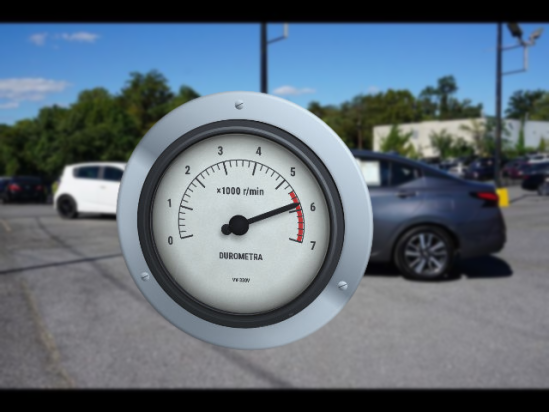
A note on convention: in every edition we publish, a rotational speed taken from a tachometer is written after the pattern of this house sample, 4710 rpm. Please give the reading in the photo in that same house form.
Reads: 5800 rpm
